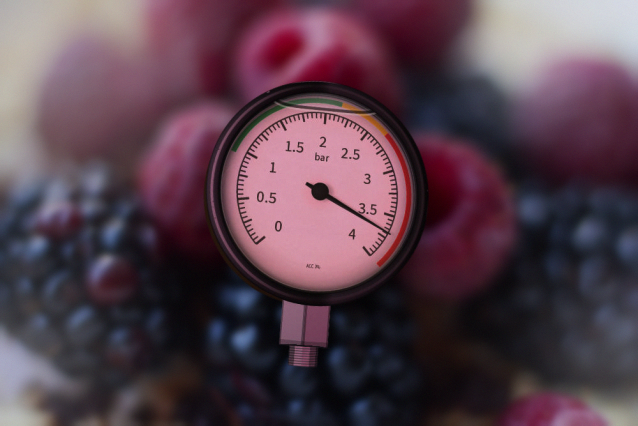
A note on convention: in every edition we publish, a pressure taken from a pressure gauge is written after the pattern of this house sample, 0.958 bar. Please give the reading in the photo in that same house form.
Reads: 3.7 bar
